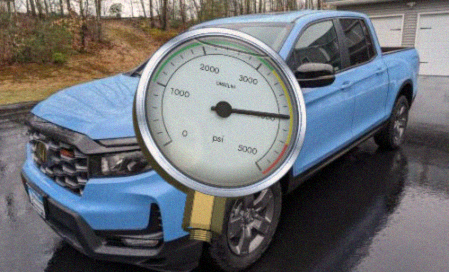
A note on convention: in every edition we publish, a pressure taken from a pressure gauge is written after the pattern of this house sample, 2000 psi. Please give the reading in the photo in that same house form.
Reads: 4000 psi
